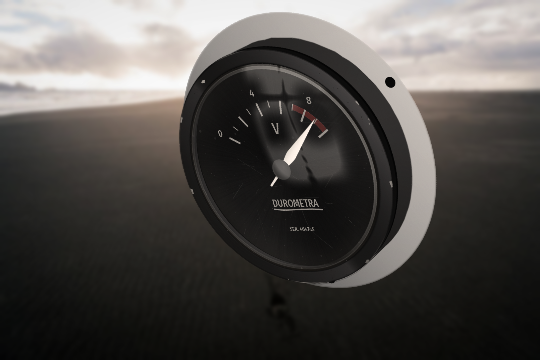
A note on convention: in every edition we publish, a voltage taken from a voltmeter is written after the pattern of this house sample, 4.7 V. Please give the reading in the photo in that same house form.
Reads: 9 V
